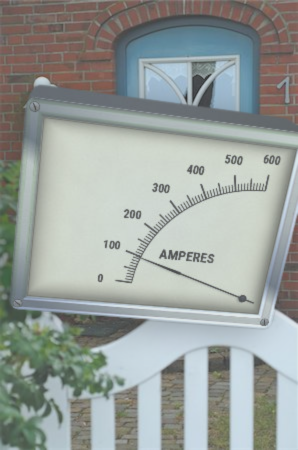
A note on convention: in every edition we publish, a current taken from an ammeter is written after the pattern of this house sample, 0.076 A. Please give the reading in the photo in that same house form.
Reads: 100 A
